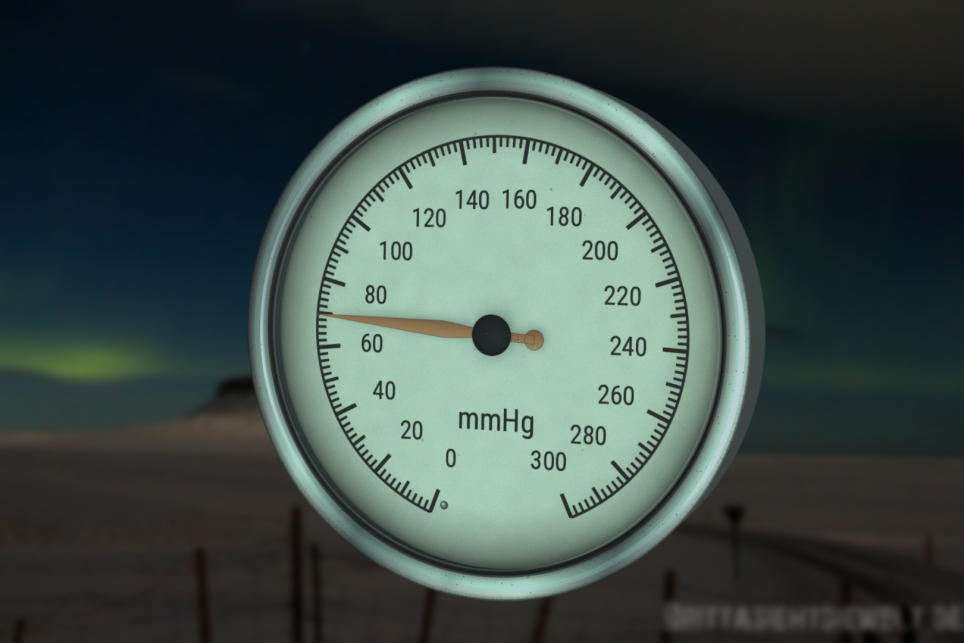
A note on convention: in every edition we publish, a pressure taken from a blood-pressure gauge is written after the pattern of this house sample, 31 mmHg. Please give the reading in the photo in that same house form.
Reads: 70 mmHg
